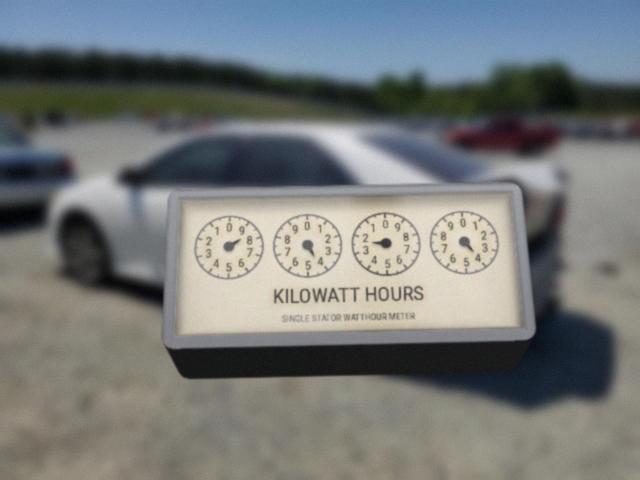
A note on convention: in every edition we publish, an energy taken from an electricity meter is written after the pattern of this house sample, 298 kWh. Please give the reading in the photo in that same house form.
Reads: 8424 kWh
